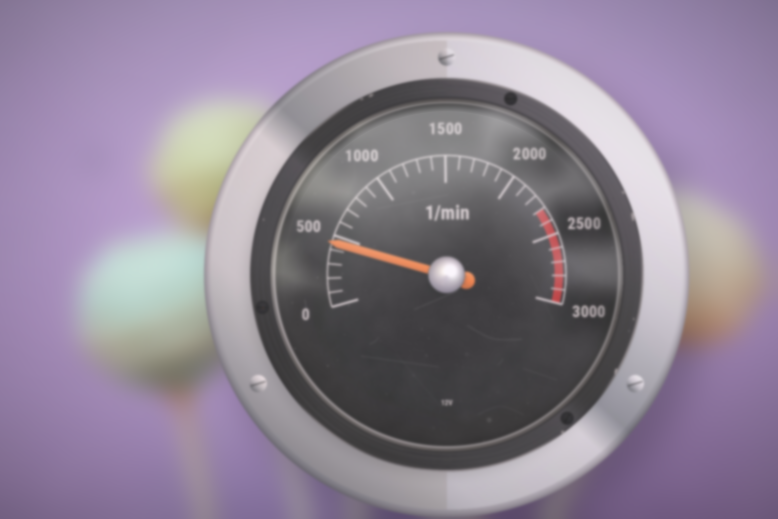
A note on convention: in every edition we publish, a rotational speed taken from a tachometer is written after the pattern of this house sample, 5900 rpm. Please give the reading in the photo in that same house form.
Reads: 450 rpm
